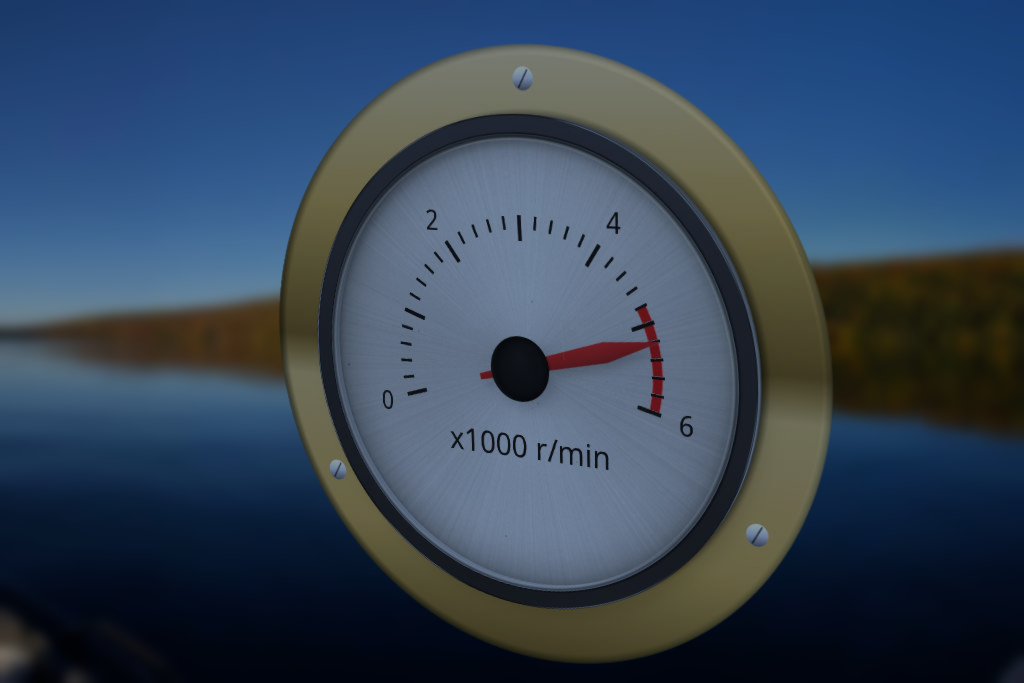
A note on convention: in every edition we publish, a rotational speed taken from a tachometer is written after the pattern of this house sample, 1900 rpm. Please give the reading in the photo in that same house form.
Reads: 5200 rpm
